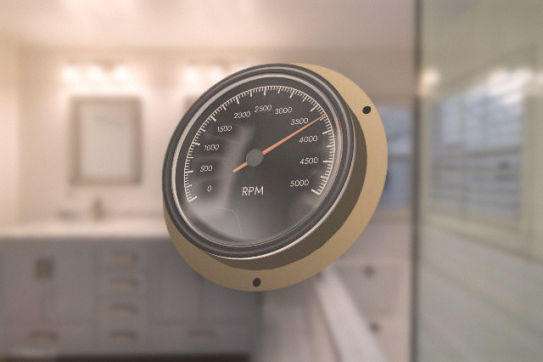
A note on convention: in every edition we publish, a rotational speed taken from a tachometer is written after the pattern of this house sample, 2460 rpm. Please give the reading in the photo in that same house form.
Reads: 3750 rpm
